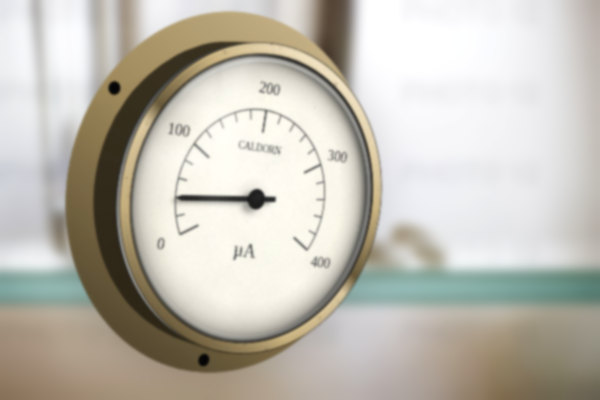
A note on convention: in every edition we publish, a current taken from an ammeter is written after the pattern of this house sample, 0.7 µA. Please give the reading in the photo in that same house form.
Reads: 40 µA
